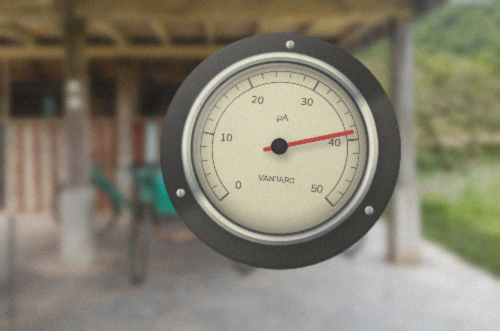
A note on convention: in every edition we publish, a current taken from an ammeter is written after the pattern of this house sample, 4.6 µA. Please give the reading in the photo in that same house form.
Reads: 39 µA
